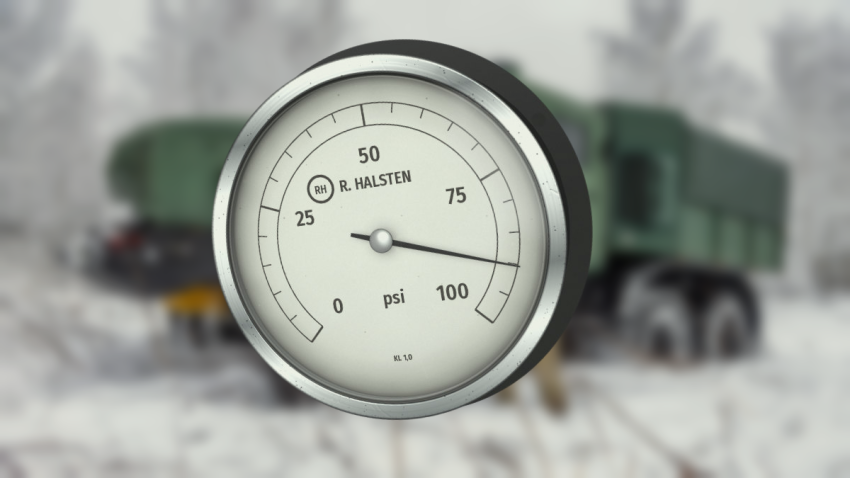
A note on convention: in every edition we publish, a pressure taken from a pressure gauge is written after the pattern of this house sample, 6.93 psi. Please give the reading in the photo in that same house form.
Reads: 90 psi
